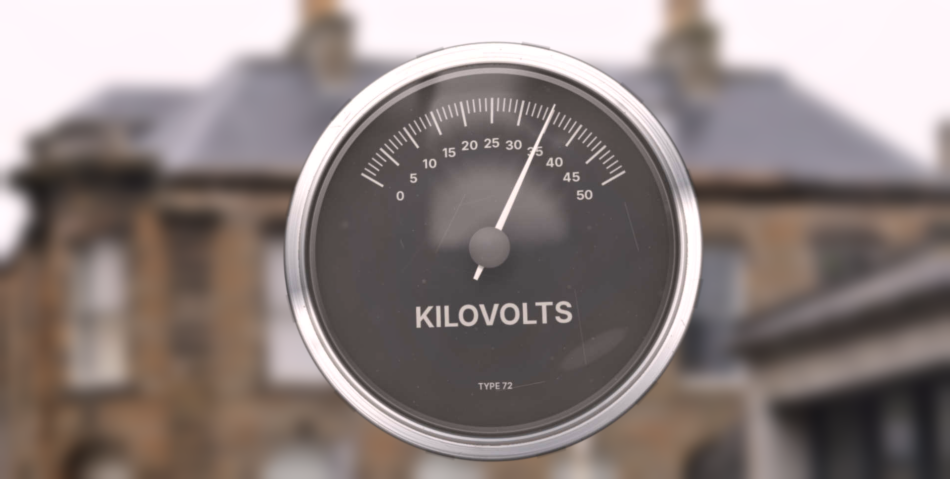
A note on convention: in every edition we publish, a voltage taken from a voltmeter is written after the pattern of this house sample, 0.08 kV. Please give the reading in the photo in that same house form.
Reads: 35 kV
